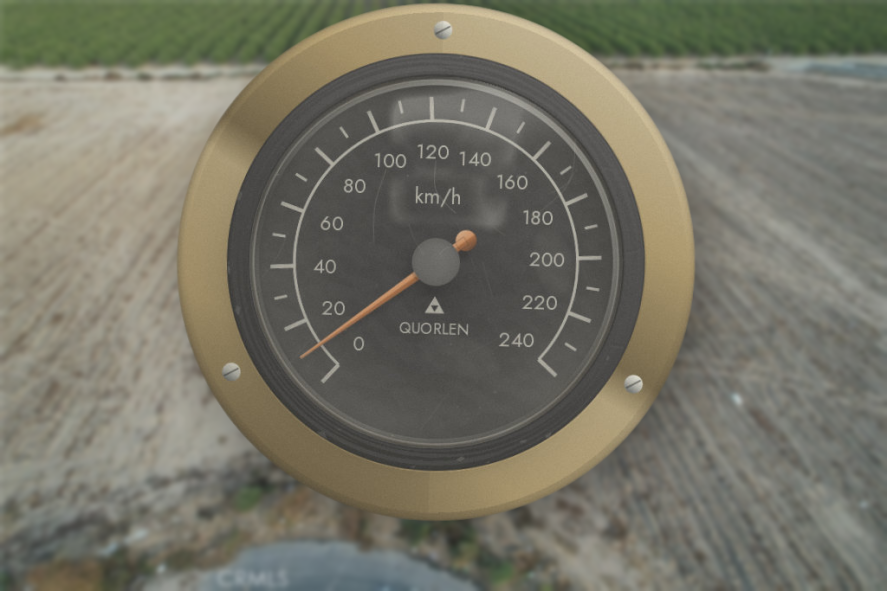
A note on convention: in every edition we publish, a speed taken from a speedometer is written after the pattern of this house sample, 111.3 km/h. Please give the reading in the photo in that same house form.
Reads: 10 km/h
